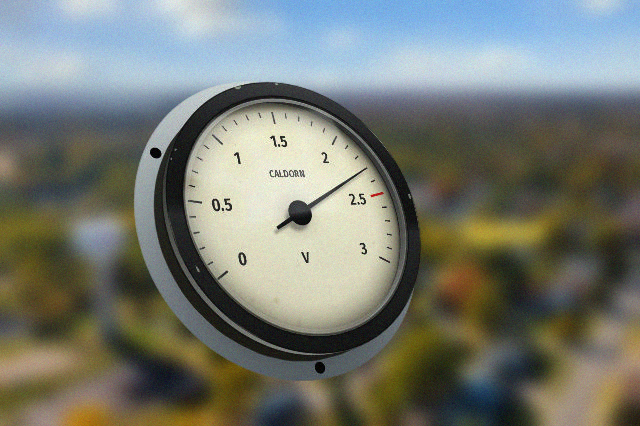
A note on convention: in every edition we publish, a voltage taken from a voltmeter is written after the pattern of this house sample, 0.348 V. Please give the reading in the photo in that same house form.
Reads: 2.3 V
